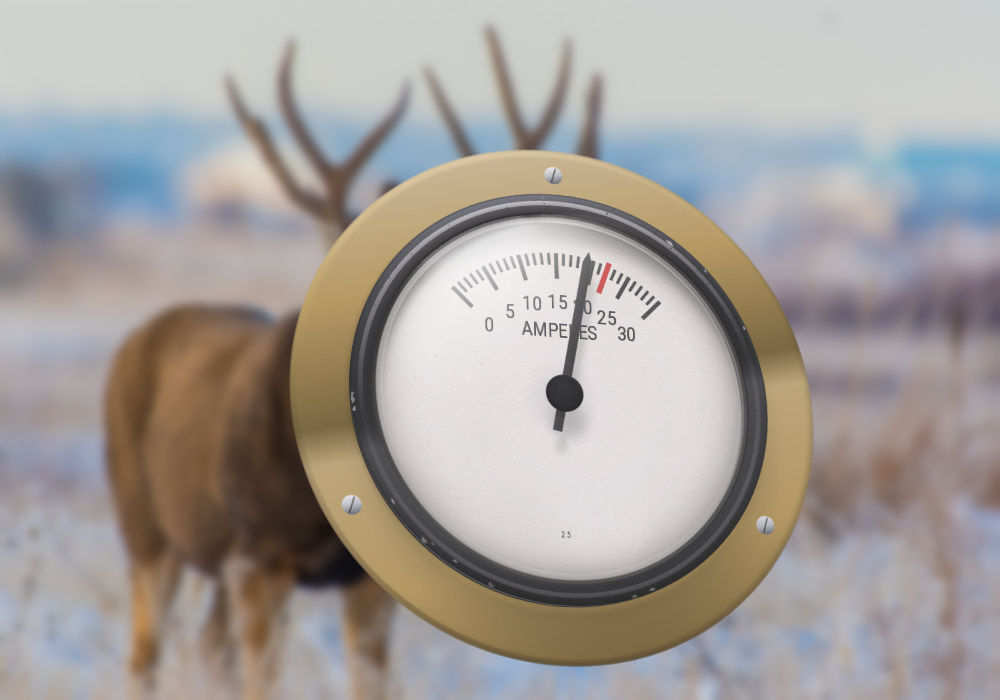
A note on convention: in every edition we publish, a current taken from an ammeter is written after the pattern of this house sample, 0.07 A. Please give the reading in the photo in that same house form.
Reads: 19 A
